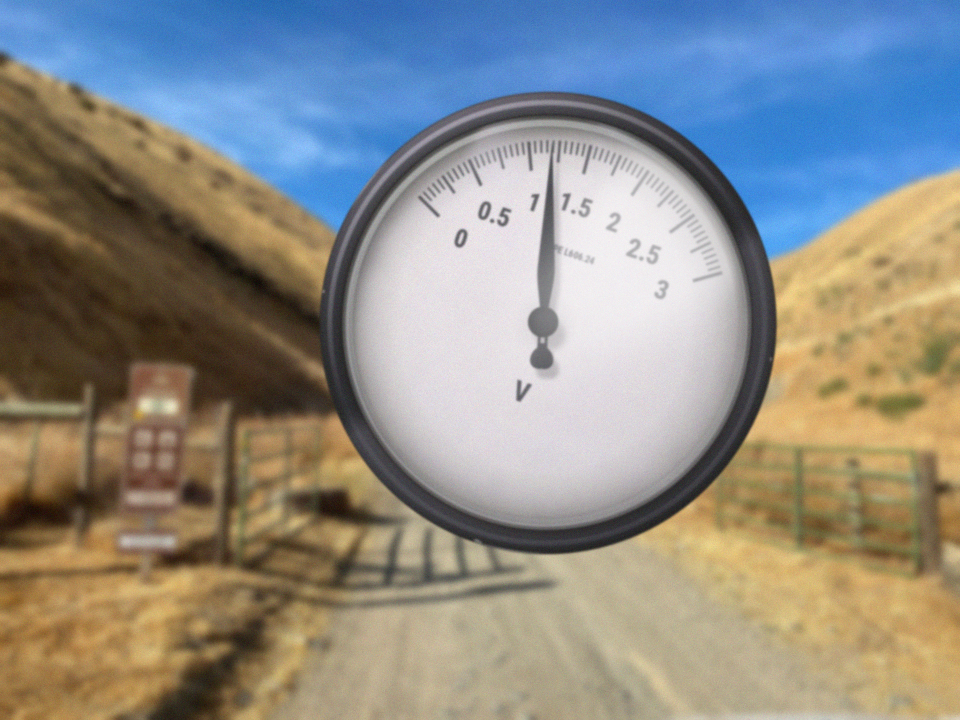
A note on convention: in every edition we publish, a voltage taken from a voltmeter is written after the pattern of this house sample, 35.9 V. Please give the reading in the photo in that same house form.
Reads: 1.2 V
